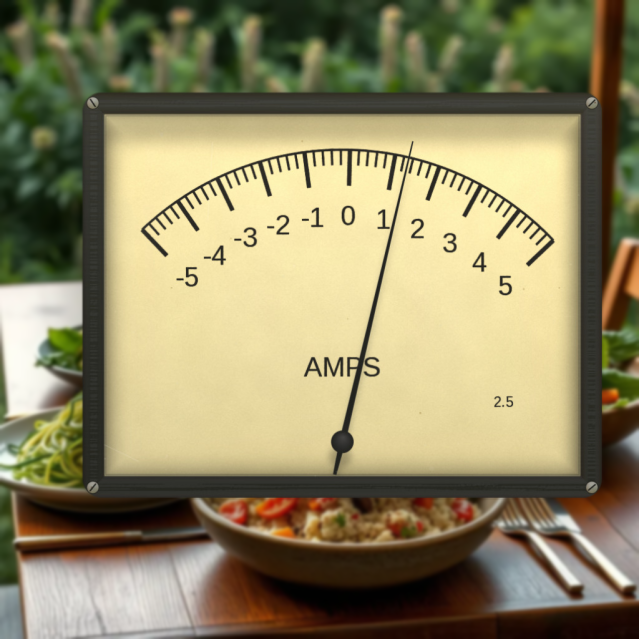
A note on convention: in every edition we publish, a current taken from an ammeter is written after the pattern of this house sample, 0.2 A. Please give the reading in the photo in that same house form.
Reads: 1.3 A
